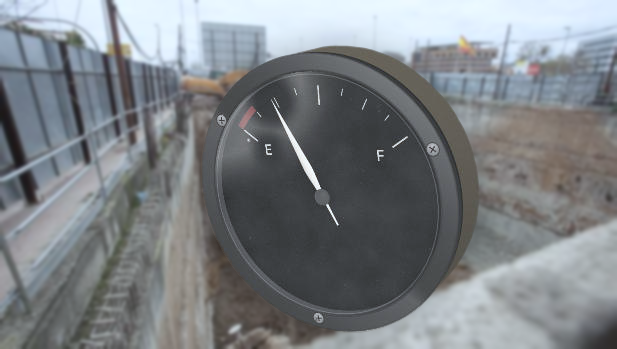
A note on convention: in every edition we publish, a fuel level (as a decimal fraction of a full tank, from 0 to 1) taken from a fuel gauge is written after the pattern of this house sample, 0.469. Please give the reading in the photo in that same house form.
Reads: 0.25
